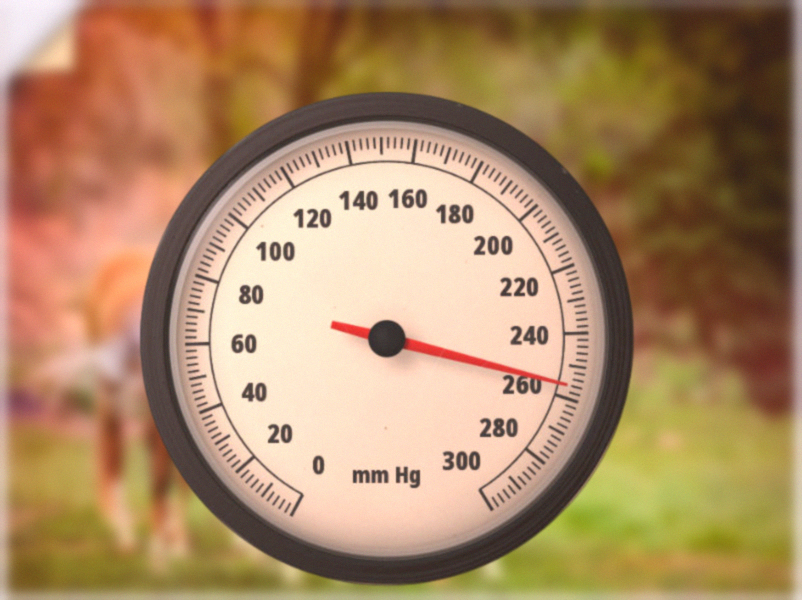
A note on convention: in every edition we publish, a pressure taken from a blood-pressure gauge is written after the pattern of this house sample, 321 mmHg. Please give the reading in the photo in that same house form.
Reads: 256 mmHg
